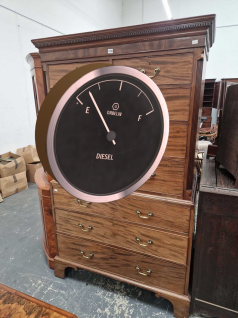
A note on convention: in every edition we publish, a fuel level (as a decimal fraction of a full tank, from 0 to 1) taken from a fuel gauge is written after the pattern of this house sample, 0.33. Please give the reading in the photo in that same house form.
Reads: 0.125
